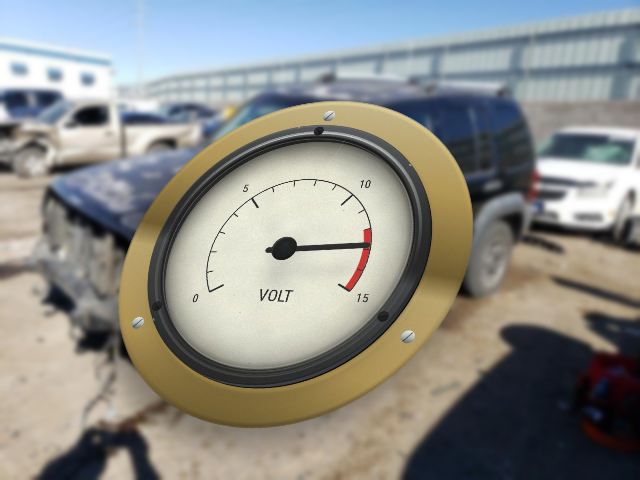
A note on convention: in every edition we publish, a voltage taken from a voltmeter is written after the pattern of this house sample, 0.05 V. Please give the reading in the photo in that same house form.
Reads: 13 V
